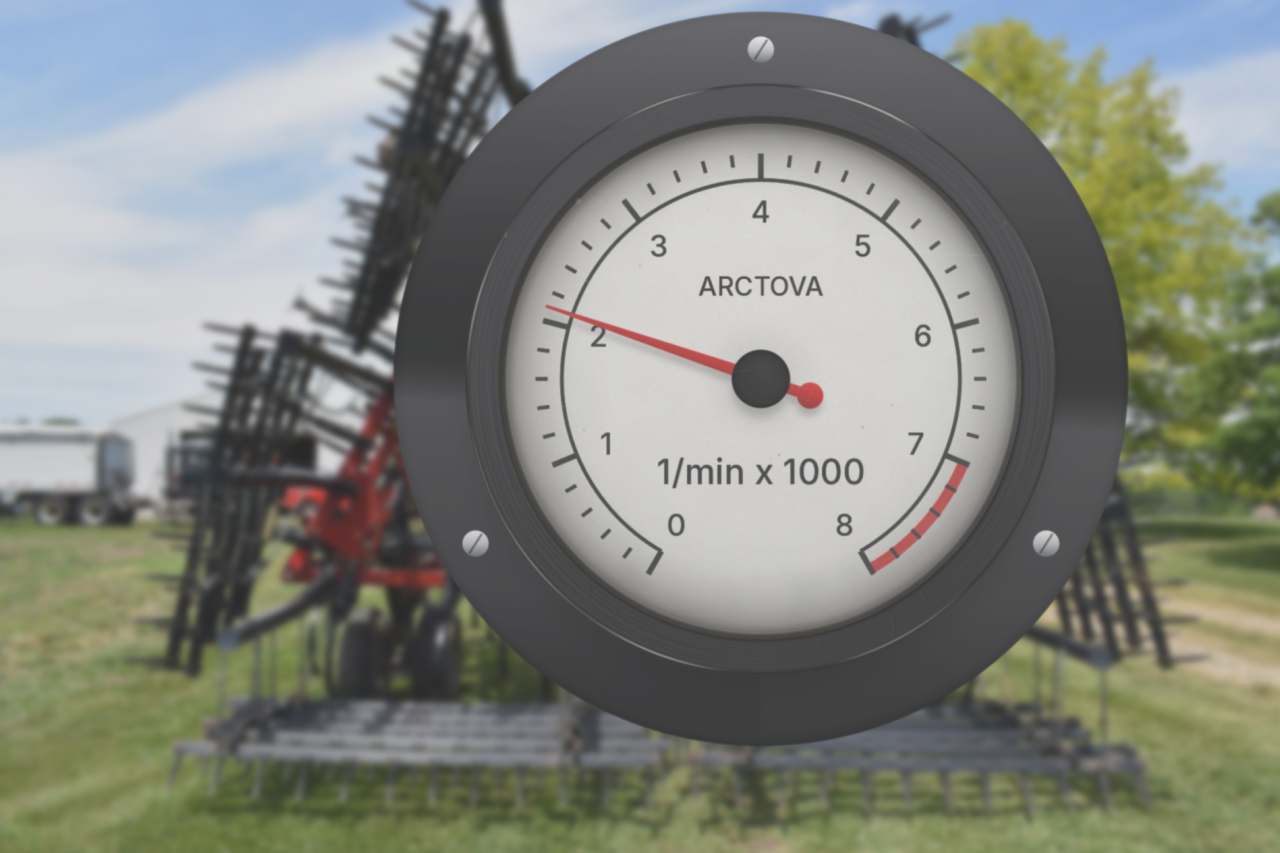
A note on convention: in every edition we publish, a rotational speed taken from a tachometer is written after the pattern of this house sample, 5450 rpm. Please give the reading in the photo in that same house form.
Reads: 2100 rpm
